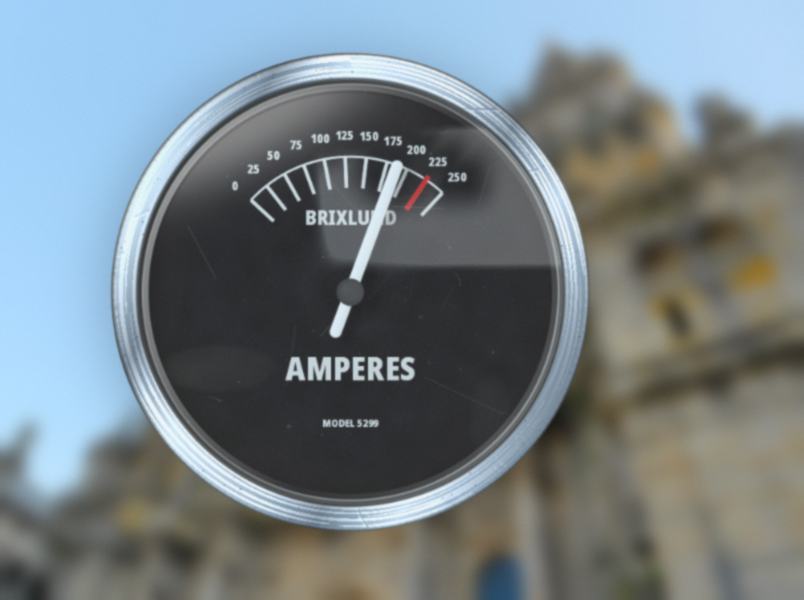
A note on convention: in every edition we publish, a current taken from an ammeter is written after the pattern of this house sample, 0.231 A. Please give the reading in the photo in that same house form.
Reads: 187.5 A
